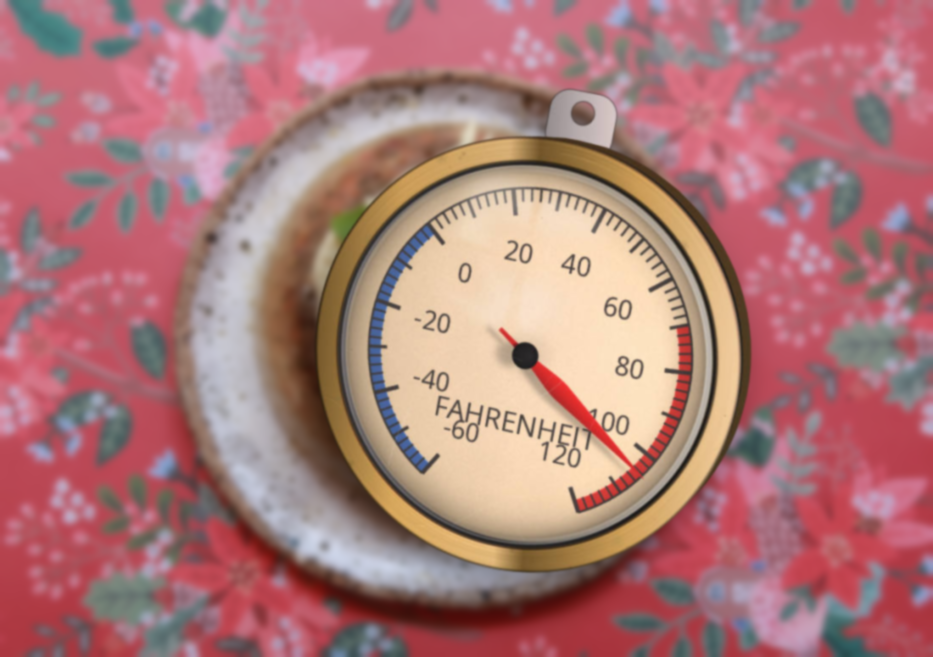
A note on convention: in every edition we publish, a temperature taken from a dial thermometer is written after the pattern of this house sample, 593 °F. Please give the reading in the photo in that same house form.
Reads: 104 °F
